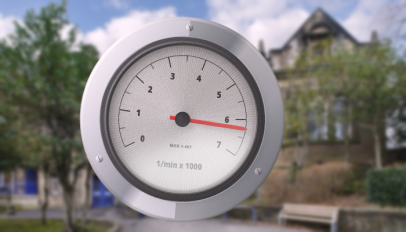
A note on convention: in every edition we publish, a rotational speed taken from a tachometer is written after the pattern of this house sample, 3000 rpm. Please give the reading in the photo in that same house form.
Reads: 6250 rpm
